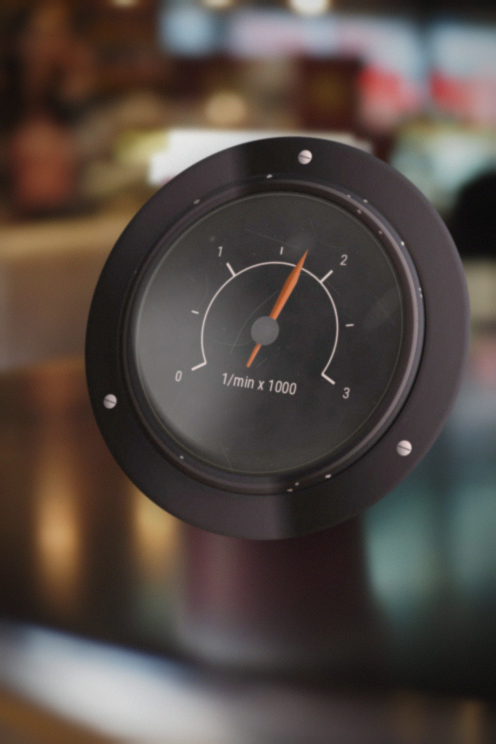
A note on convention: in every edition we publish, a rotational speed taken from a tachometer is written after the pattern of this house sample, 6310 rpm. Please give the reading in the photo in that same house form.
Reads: 1750 rpm
